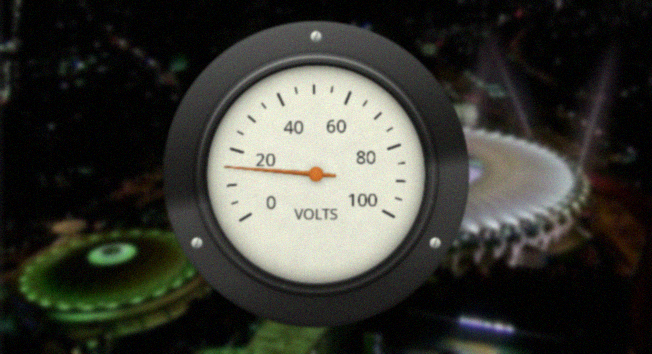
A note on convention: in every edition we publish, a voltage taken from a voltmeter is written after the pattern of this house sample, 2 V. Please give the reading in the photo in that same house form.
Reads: 15 V
